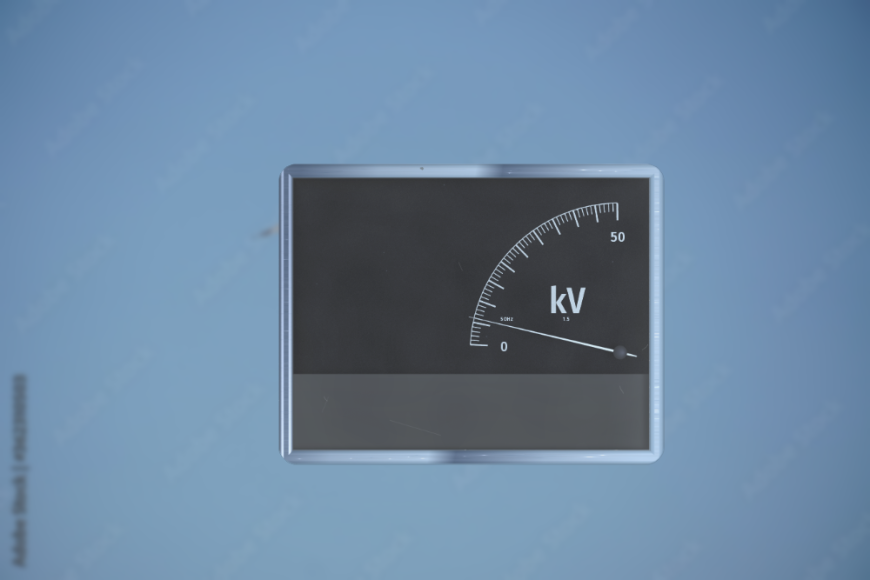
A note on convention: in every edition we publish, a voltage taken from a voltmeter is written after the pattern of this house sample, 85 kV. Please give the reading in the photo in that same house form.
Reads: 6 kV
